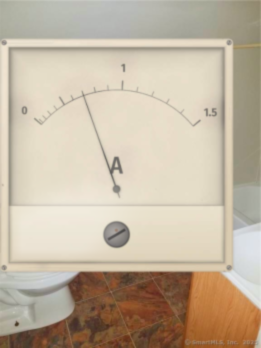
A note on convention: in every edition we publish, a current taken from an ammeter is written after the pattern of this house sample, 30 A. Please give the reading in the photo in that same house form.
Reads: 0.7 A
